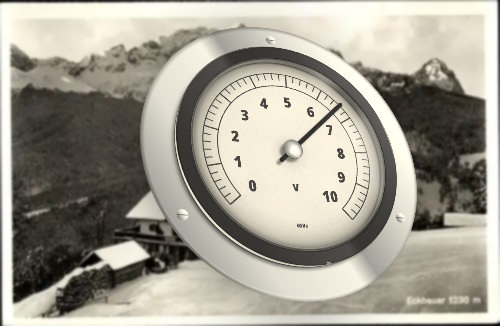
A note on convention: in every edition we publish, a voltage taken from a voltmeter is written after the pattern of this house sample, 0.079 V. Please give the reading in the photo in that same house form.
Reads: 6.6 V
